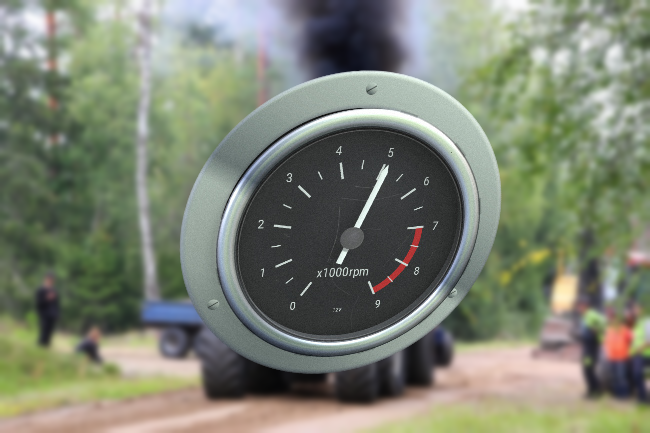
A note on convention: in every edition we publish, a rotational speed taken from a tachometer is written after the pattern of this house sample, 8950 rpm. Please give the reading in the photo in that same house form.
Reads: 5000 rpm
